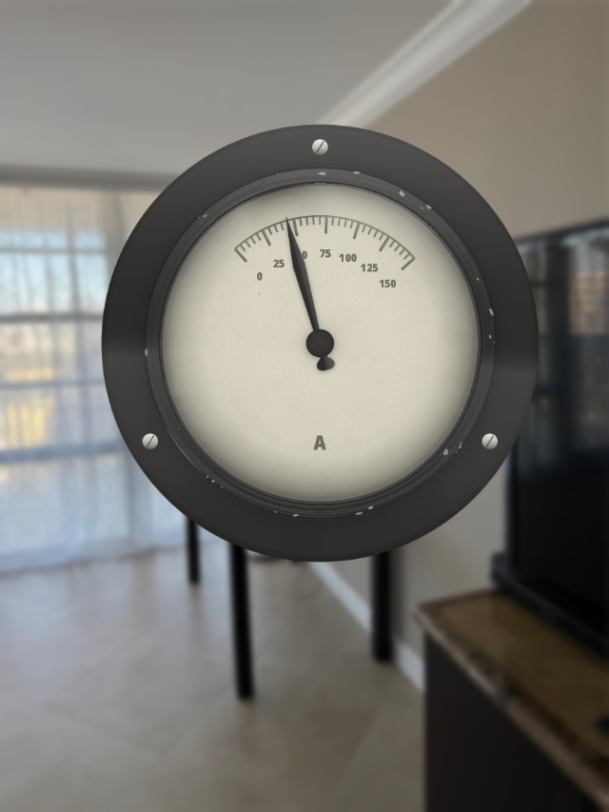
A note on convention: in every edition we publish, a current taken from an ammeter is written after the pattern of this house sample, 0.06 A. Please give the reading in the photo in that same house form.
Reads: 45 A
